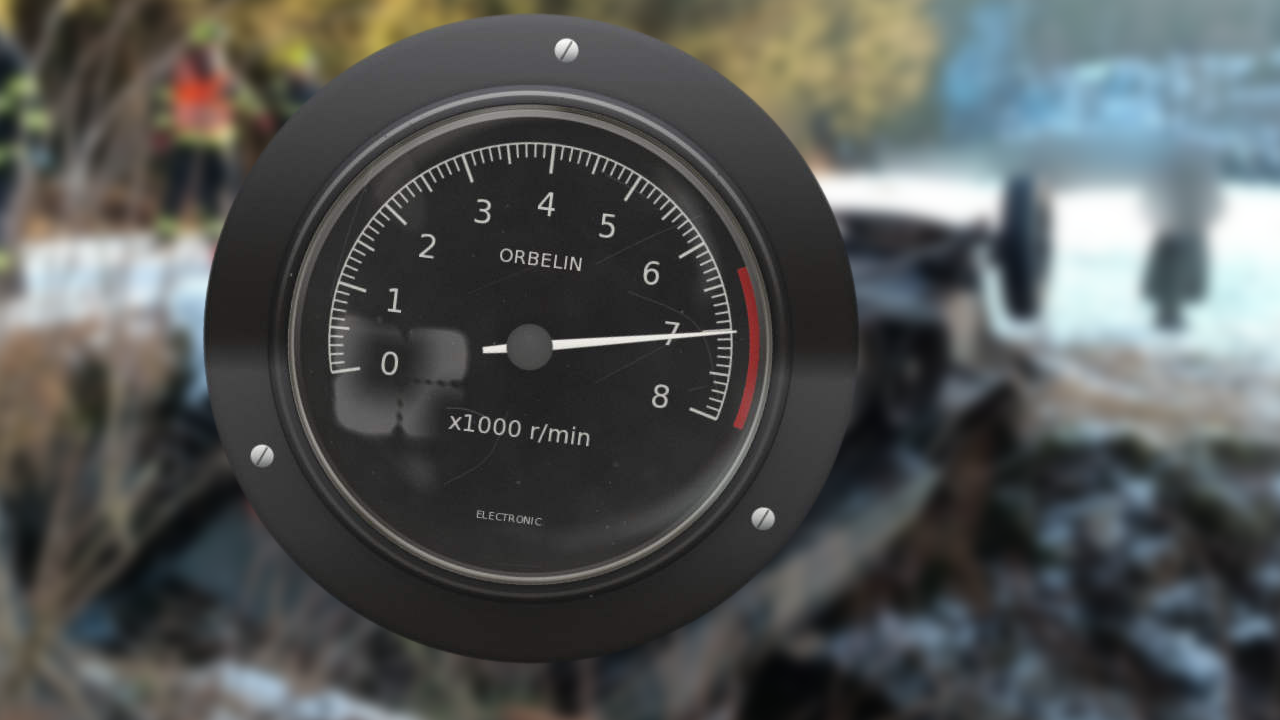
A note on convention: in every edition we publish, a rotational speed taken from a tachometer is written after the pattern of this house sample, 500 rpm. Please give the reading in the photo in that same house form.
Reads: 7000 rpm
